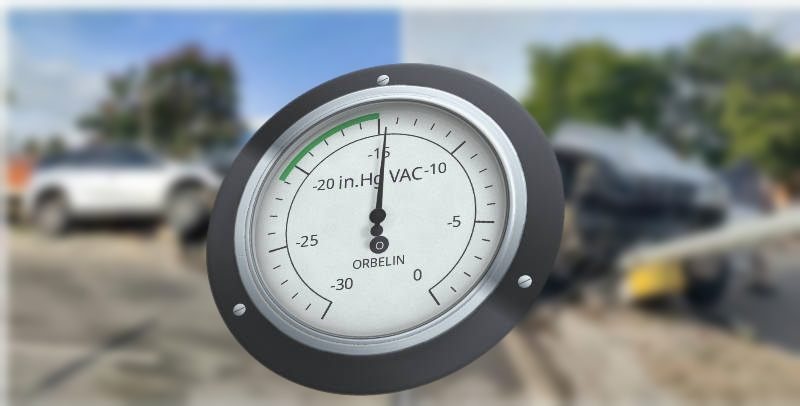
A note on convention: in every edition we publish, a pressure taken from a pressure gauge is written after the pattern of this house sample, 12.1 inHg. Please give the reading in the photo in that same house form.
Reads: -14.5 inHg
